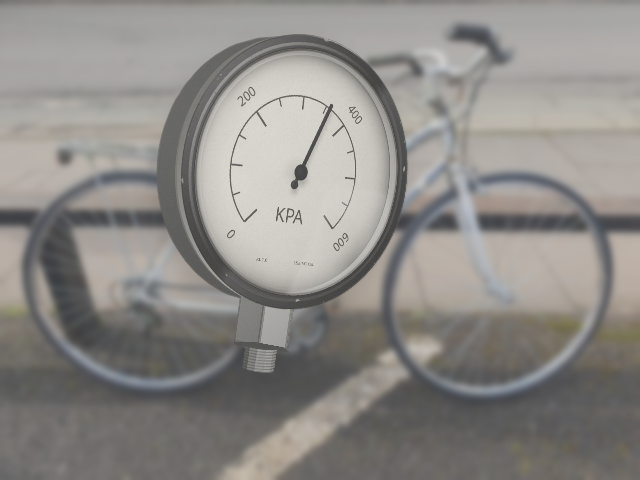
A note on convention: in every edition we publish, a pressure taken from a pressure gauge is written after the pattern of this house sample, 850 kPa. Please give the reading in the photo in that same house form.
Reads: 350 kPa
